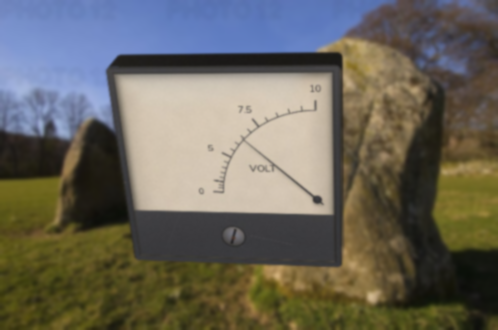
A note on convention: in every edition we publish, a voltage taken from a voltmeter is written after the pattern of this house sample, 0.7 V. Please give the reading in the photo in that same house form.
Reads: 6.5 V
